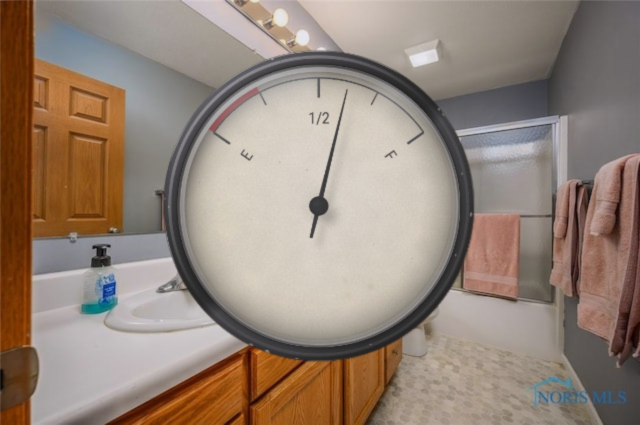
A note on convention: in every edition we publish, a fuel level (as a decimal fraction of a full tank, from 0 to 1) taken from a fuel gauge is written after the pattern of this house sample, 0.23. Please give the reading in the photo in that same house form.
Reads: 0.625
